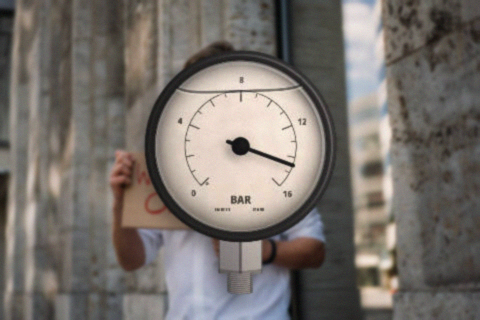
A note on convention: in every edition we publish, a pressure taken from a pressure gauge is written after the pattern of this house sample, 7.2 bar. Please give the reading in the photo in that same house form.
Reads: 14.5 bar
